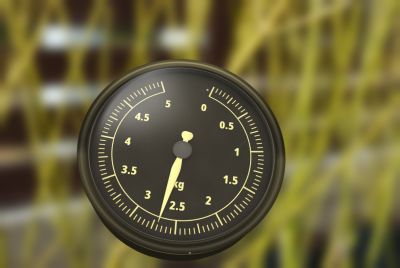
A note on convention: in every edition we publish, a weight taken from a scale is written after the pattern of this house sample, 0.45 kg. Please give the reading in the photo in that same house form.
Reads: 2.7 kg
